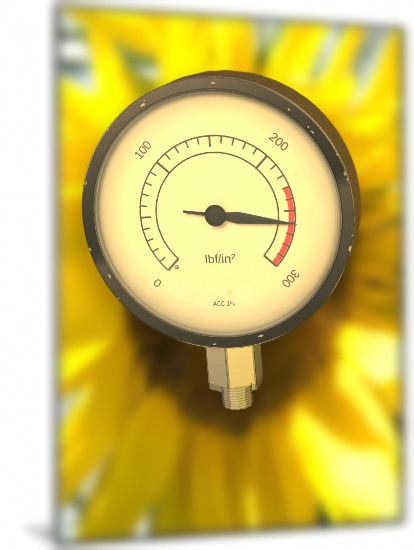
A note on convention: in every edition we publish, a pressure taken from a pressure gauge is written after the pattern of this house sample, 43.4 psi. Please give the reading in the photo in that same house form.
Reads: 260 psi
